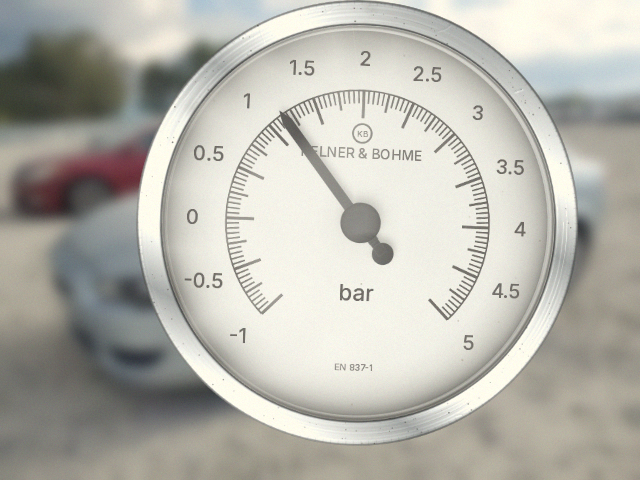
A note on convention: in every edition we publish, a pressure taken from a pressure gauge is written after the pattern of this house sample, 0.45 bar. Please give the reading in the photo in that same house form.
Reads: 1.15 bar
